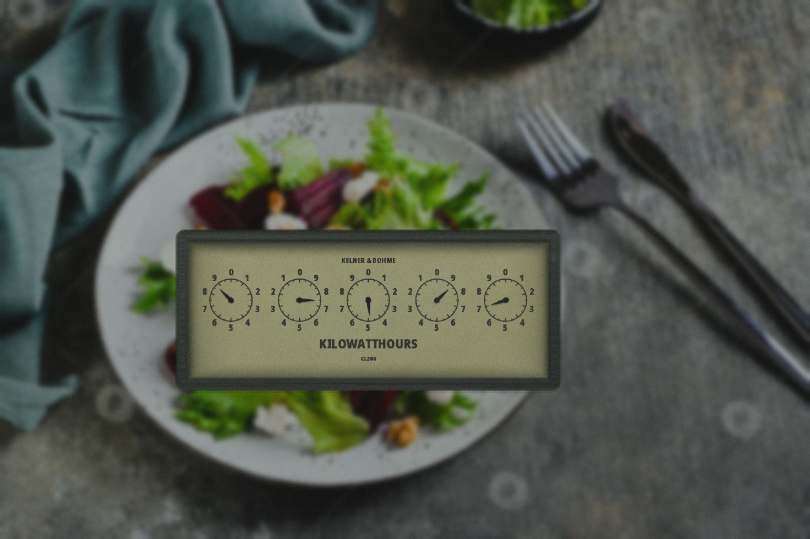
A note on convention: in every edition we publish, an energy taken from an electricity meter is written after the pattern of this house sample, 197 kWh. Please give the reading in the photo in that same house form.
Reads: 87487 kWh
